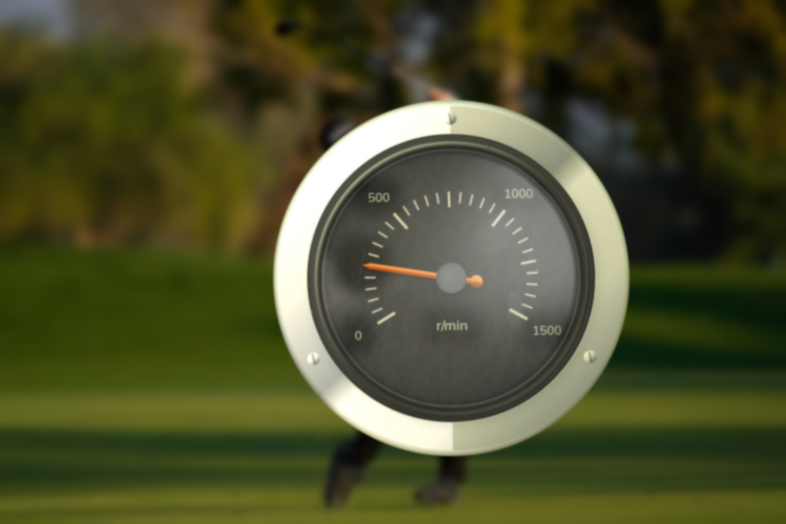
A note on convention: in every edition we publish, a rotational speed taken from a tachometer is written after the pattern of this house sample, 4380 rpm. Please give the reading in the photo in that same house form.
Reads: 250 rpm
